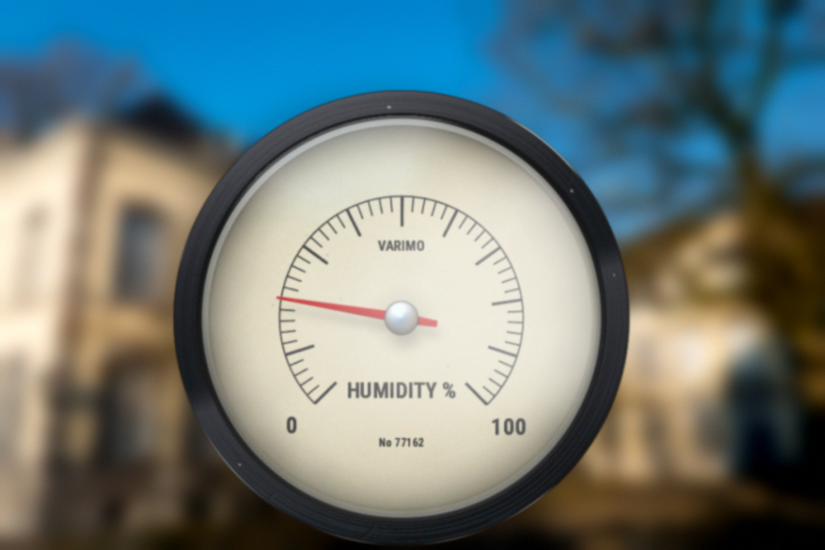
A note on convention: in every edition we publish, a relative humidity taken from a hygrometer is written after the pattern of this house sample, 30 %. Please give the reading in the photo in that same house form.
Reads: 20 %
